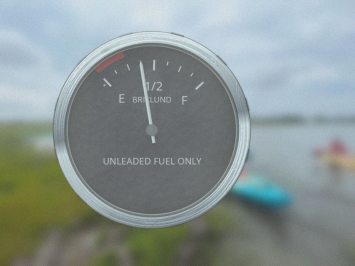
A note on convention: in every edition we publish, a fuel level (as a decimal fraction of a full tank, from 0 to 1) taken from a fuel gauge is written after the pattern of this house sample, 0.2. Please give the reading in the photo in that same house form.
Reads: 0.375
